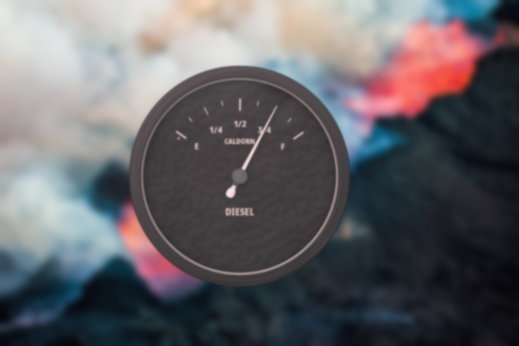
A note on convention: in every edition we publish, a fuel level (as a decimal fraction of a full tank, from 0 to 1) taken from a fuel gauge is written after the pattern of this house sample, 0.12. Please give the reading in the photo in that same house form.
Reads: 0.75
